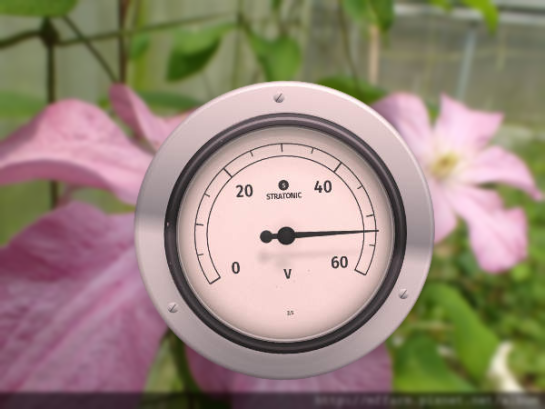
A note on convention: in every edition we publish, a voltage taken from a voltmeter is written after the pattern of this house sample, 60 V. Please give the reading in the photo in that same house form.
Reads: 52.5 V
